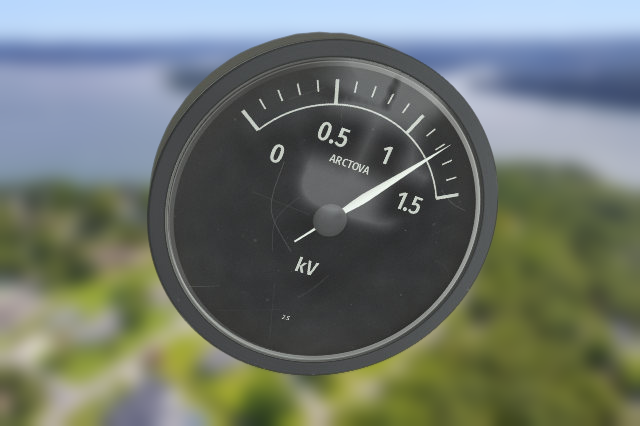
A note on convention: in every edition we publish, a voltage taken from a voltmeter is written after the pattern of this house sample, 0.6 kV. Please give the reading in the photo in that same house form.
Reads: 1.2 kV
